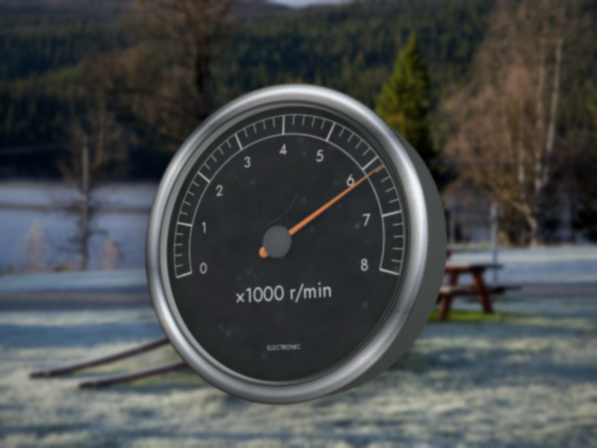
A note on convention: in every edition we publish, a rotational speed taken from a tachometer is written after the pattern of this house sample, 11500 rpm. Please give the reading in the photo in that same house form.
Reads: 6200 rpm
